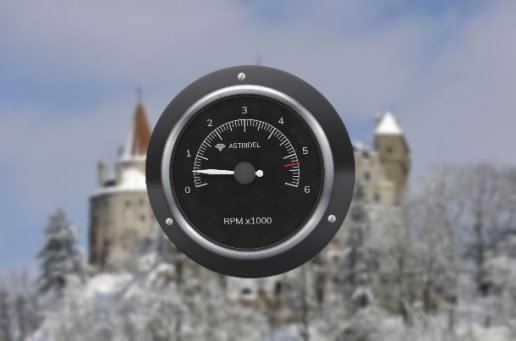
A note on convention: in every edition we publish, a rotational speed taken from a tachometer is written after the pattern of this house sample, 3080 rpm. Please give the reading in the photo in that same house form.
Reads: 500 rpm
